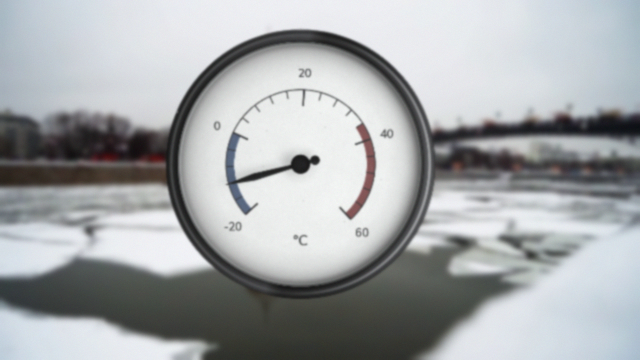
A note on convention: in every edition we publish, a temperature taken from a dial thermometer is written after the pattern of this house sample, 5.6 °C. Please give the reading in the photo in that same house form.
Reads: -12 °C
